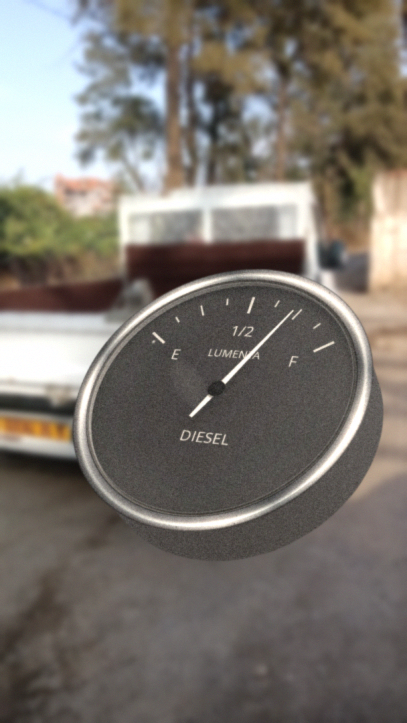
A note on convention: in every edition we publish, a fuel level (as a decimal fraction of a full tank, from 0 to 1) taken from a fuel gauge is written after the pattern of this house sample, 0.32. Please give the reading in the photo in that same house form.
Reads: 0.75
